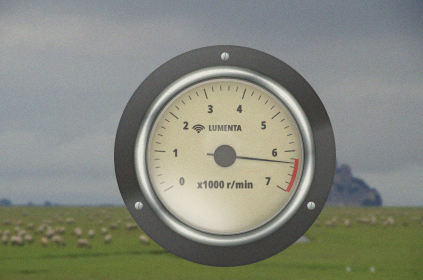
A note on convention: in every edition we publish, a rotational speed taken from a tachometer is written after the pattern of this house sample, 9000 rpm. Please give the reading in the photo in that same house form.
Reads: 6300 rpm
